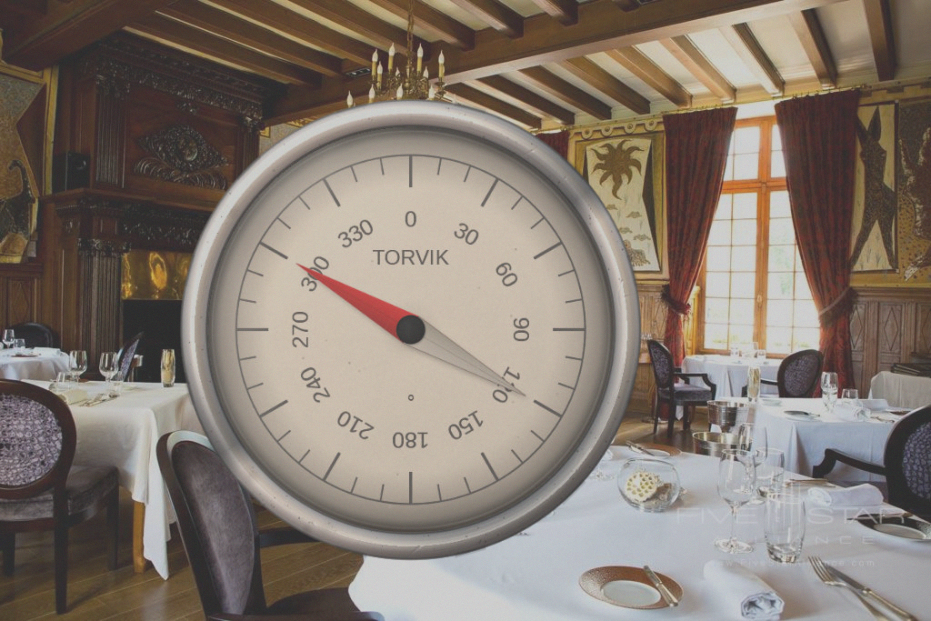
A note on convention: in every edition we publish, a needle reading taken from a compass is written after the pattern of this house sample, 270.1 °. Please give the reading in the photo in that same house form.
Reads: 300 °
